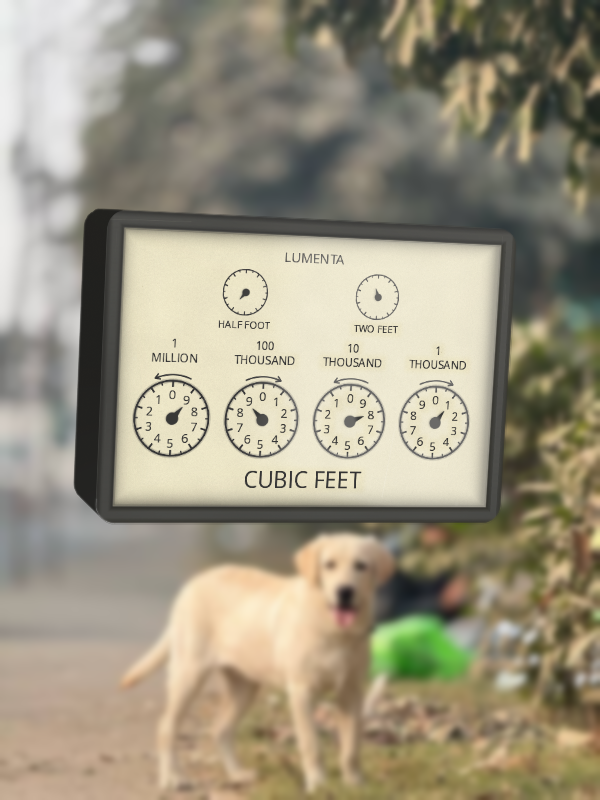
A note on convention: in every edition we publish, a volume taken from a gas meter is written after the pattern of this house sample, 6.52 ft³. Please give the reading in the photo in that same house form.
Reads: 888100 ft³
